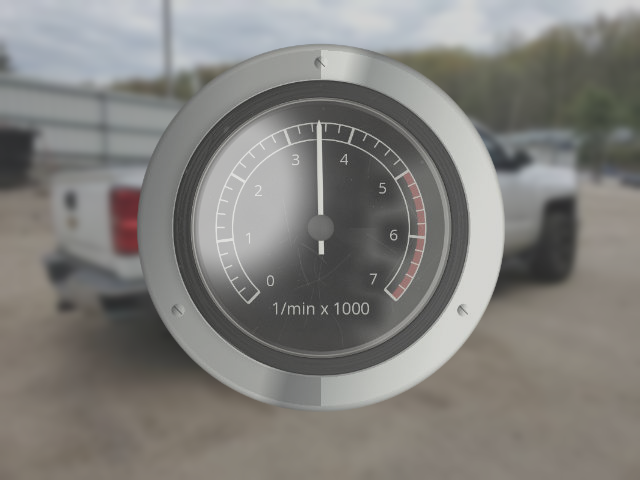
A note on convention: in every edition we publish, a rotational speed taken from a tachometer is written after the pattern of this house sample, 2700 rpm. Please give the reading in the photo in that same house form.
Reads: 3500 rpm
